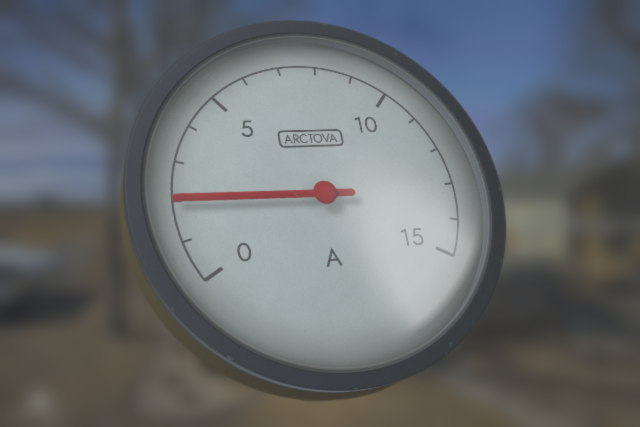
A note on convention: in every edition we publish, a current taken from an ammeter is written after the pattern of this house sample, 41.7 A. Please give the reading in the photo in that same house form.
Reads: 2 A
